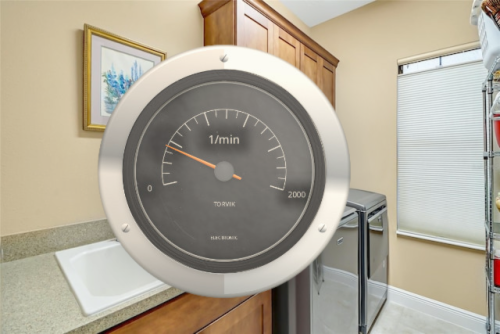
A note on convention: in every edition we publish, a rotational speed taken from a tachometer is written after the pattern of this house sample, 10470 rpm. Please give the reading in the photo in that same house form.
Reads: 350 rpm
